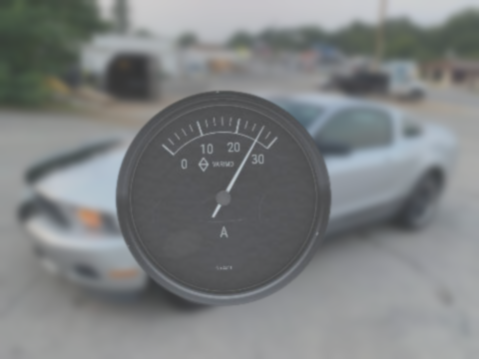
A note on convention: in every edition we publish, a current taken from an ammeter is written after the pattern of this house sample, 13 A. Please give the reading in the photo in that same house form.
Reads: 26 A
